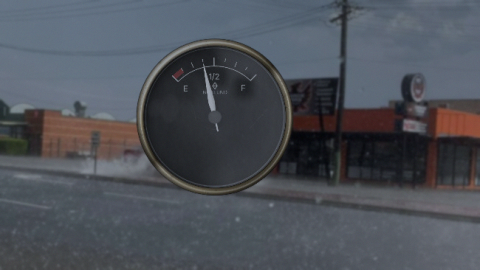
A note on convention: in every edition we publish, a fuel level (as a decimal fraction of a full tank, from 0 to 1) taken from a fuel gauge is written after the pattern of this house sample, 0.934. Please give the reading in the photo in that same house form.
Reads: 0.375
